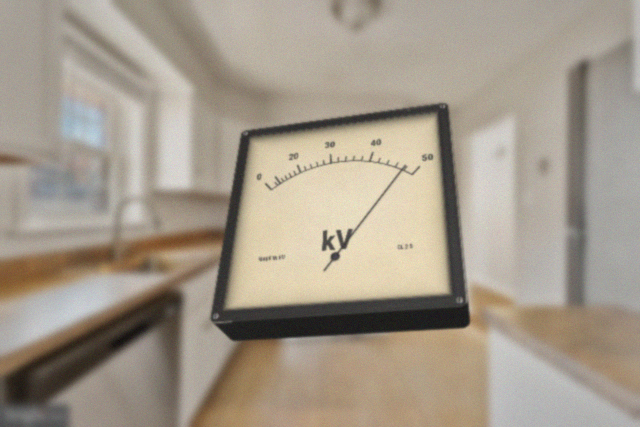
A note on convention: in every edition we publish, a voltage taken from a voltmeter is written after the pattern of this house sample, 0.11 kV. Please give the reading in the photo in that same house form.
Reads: 48 kV
